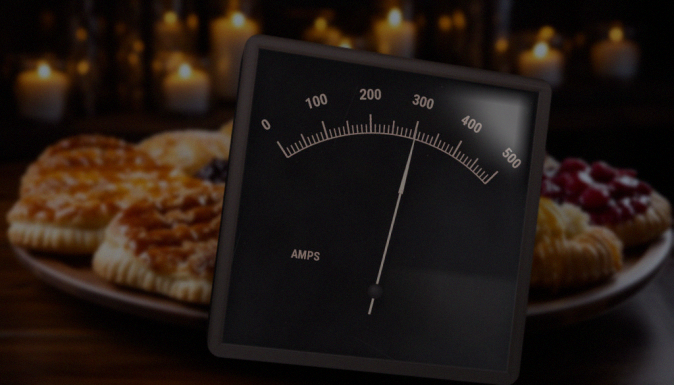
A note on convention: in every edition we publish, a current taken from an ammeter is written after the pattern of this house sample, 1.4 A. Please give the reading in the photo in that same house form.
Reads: 300 A
